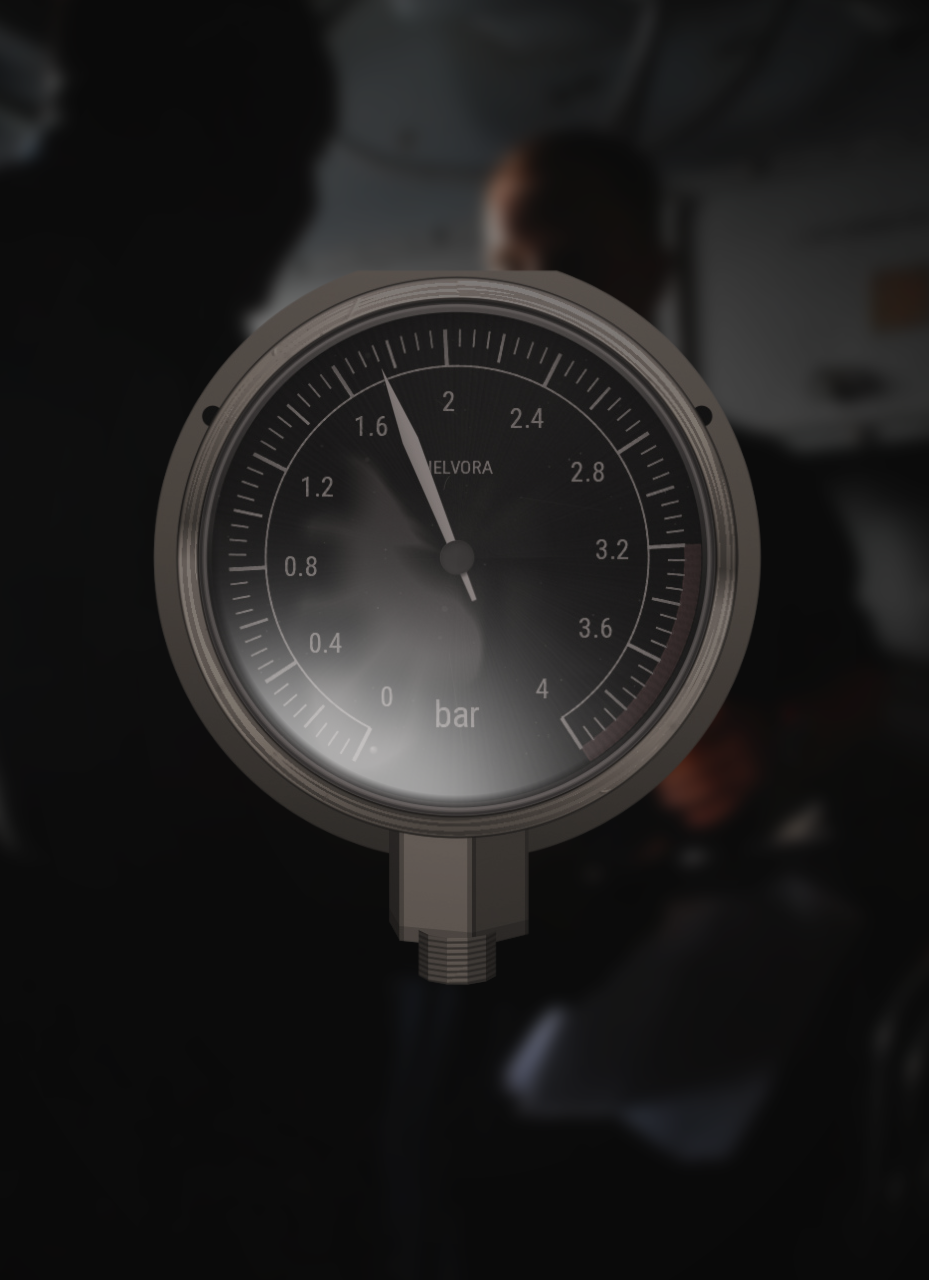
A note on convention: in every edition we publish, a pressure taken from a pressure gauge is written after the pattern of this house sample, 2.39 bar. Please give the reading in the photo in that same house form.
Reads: 1.75 bar
